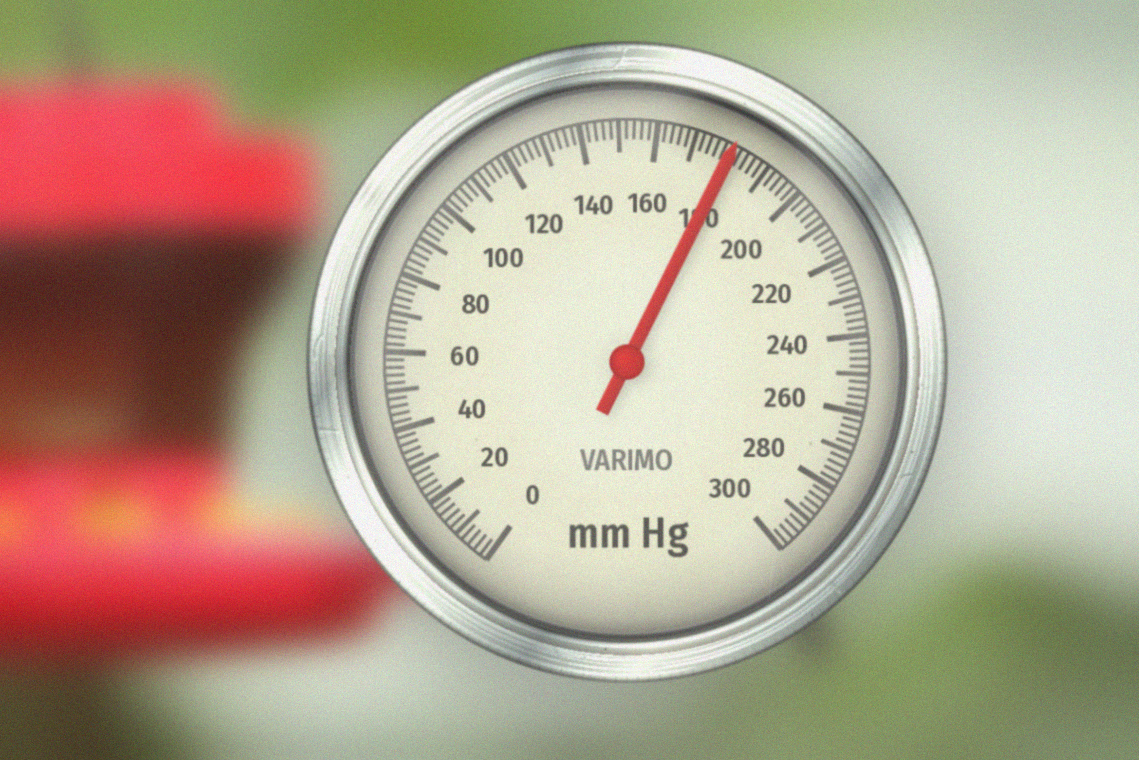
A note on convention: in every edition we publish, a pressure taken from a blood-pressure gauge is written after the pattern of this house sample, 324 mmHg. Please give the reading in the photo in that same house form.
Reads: 180 mmHg
